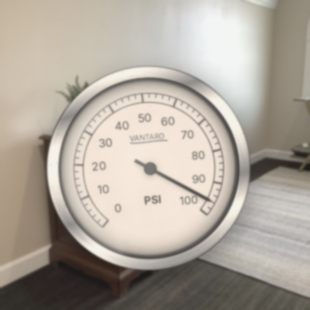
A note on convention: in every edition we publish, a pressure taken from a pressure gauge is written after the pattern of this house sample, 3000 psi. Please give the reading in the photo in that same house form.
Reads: 96 psi
